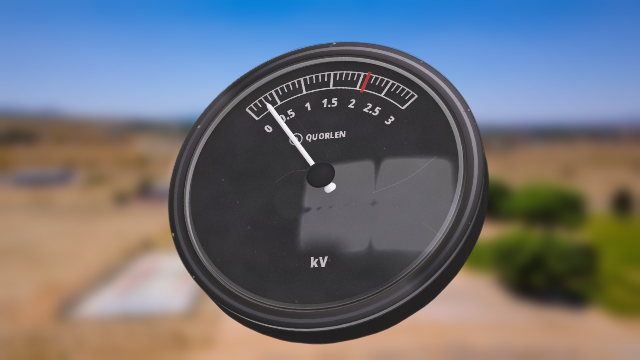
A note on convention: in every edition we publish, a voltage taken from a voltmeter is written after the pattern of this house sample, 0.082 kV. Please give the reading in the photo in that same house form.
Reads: 0.3 kV
